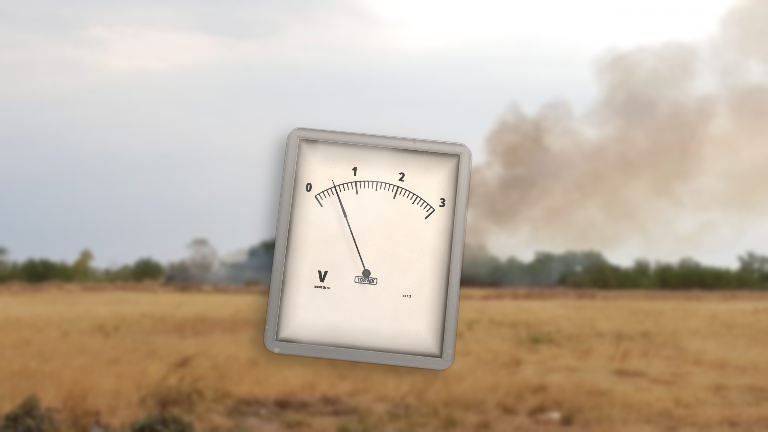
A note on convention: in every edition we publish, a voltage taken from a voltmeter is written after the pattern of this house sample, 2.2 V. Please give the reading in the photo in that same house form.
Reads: 0.5 V
